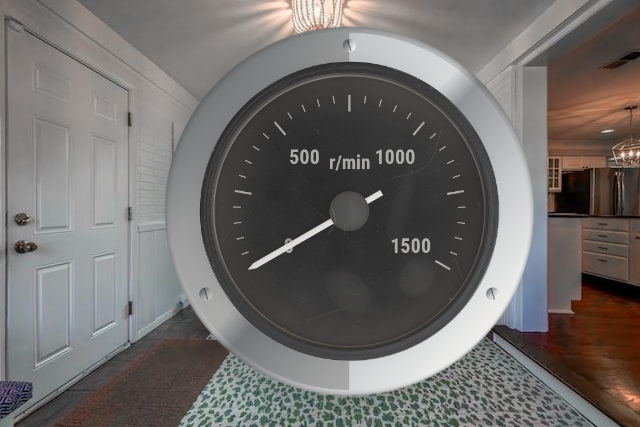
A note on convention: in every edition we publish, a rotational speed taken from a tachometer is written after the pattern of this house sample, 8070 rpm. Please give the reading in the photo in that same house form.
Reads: 0 rpm
